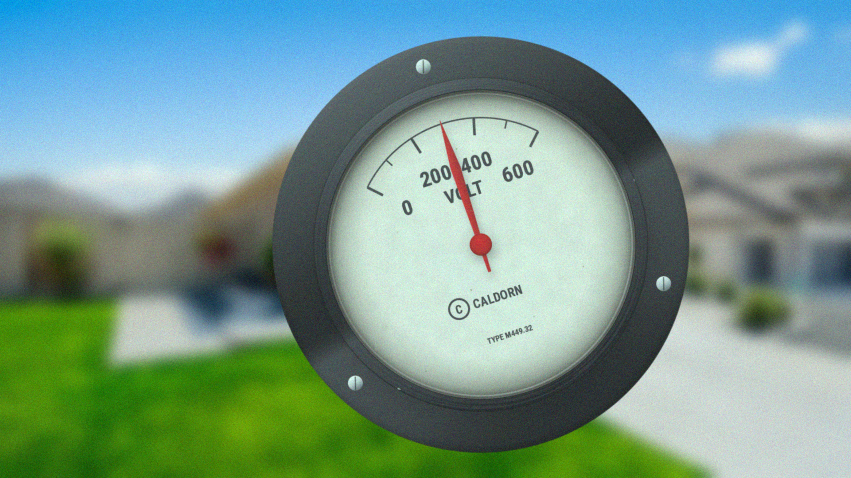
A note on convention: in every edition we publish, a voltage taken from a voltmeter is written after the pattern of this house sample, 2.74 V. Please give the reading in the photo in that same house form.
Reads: 300 V
